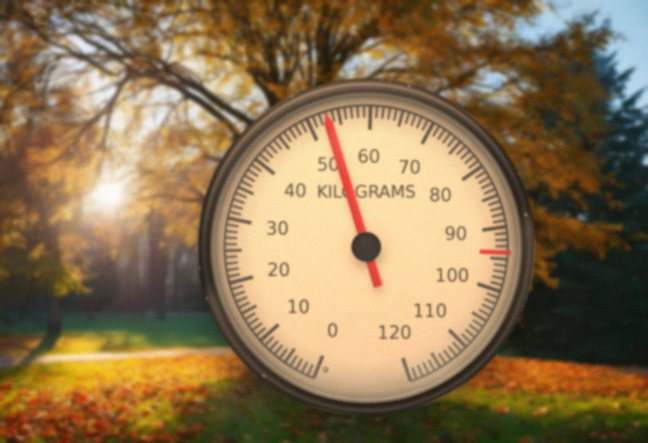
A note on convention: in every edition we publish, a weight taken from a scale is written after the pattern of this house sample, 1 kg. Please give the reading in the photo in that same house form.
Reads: 53 kg
